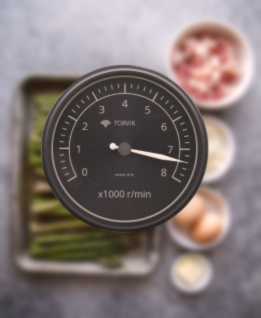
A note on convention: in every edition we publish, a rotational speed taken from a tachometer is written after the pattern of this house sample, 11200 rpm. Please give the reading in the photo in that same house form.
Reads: 7400 rpm
